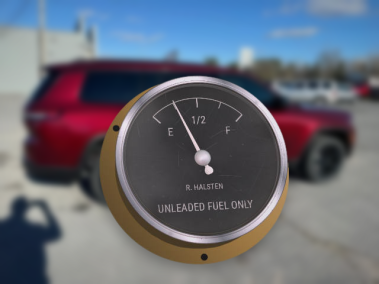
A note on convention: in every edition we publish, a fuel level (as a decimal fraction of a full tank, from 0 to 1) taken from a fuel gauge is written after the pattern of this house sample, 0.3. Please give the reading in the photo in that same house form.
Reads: 0.25
